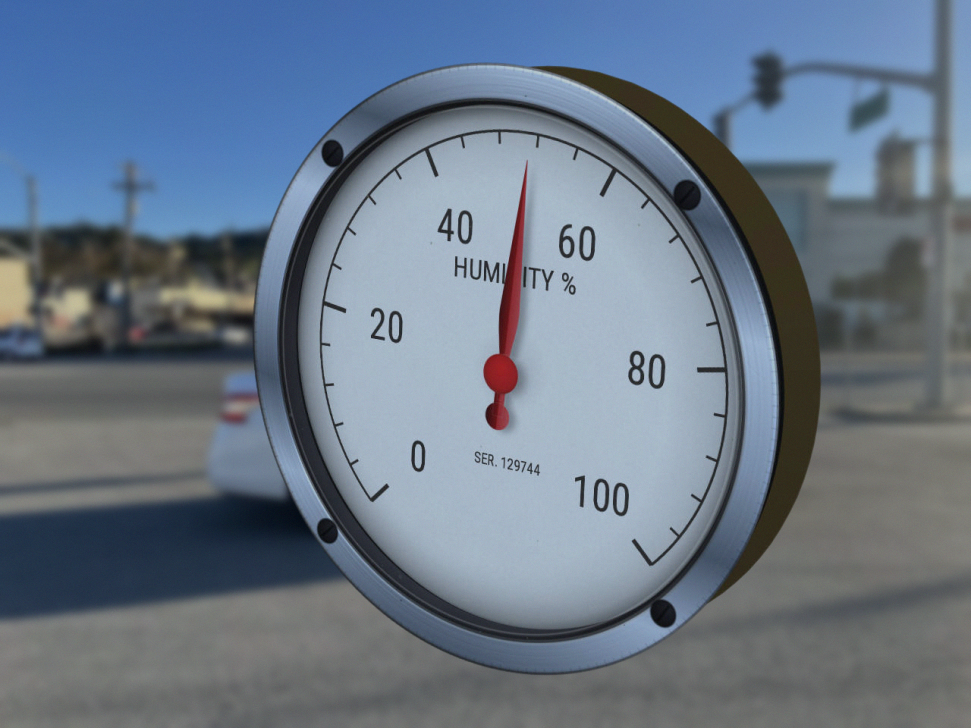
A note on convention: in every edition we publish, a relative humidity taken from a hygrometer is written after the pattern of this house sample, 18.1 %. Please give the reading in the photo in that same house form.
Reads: 52 %
